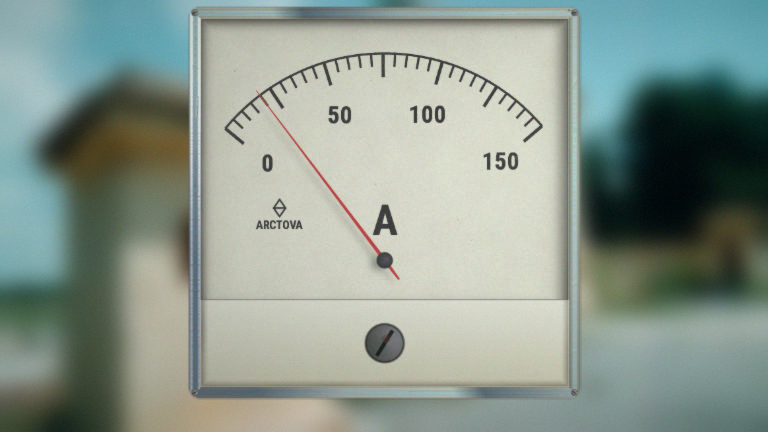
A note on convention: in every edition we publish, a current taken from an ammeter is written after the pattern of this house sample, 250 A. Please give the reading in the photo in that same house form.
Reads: 20 A
